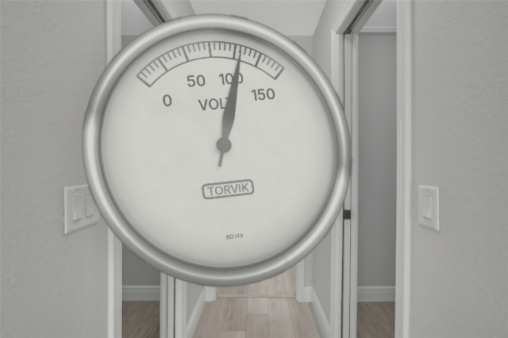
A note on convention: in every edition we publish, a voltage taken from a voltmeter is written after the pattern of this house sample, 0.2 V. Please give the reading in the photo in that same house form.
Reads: 105 V
